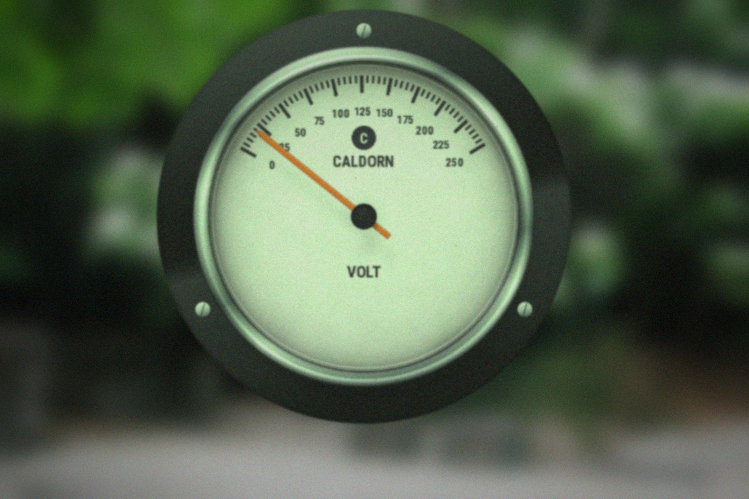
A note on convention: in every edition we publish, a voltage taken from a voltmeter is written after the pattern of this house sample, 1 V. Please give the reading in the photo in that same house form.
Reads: 20 V
